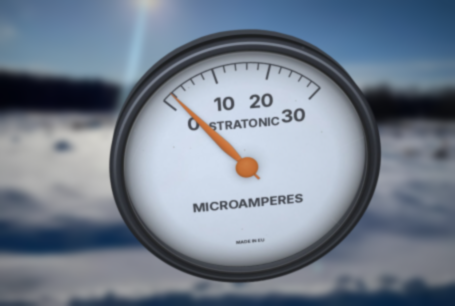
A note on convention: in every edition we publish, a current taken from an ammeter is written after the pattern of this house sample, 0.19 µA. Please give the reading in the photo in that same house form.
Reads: 2 µA
